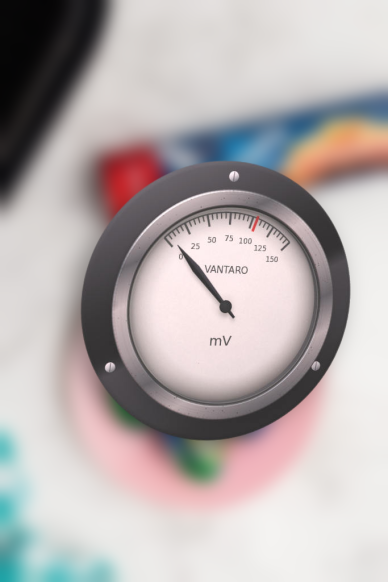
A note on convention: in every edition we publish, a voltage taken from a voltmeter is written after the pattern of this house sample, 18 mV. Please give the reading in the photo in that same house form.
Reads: 5 mV
